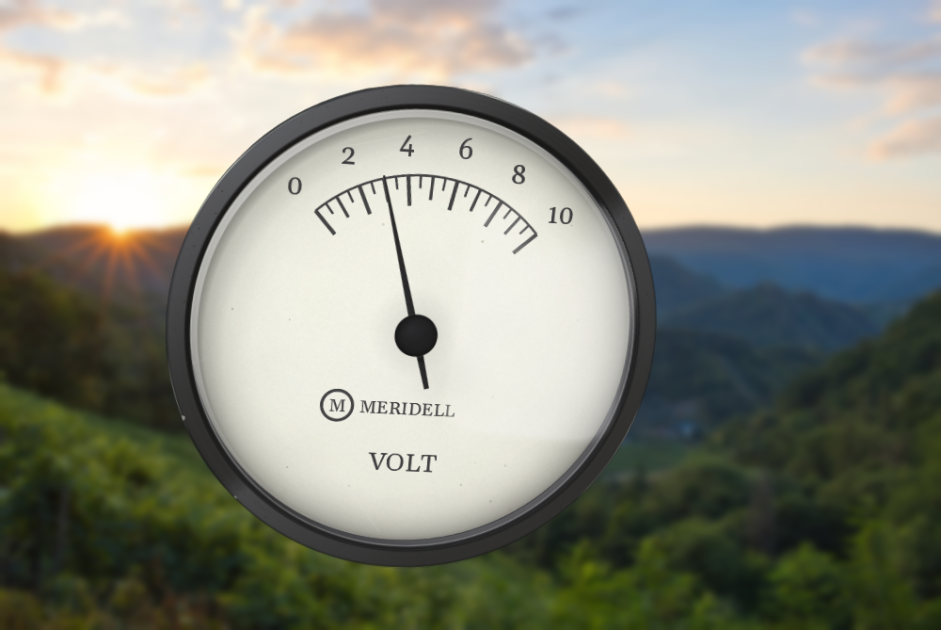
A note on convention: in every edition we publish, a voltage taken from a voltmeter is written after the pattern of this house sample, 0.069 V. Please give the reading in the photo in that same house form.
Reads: 3 V
